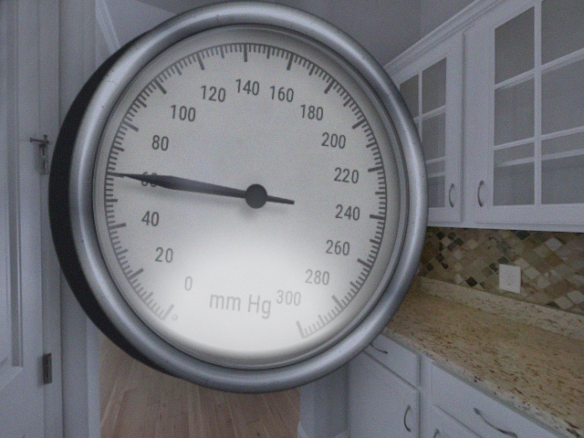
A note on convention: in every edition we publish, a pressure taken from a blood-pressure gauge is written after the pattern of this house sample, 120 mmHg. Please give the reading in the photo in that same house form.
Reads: 60 mmHg
